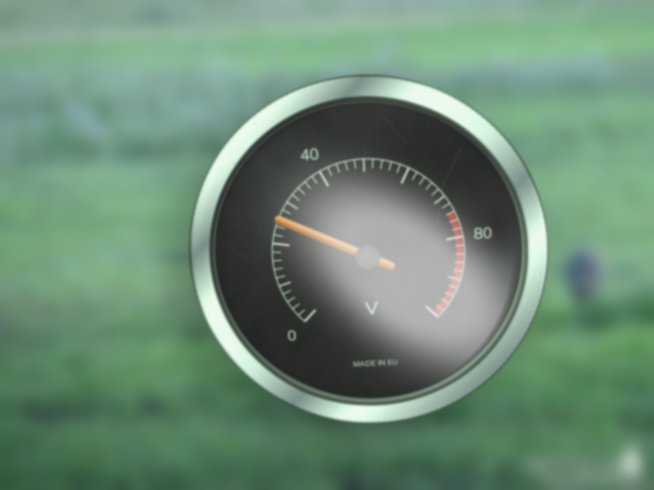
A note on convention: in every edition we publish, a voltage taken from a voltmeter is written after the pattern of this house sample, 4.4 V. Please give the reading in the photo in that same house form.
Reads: 26 V
